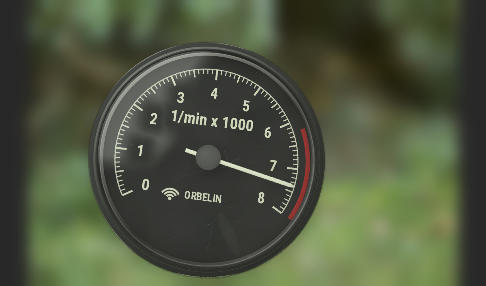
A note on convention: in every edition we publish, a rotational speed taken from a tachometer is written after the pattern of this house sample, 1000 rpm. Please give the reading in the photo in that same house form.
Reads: 7400 rpm
